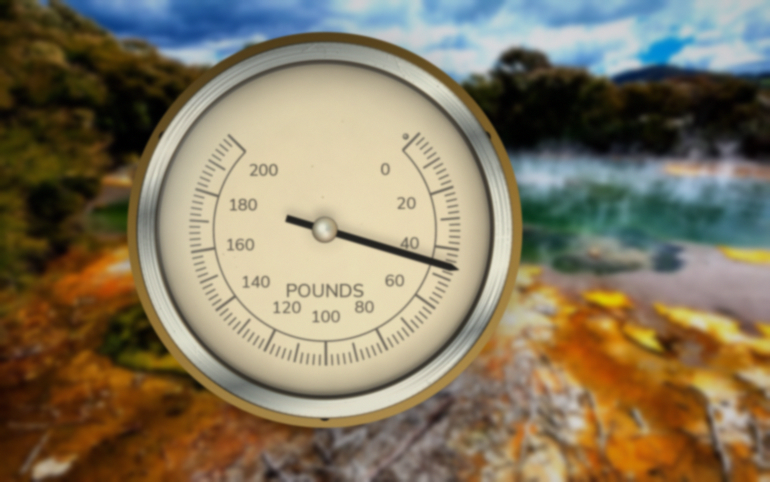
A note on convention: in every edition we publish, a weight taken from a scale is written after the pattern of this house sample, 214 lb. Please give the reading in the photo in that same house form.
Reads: 46 lb
